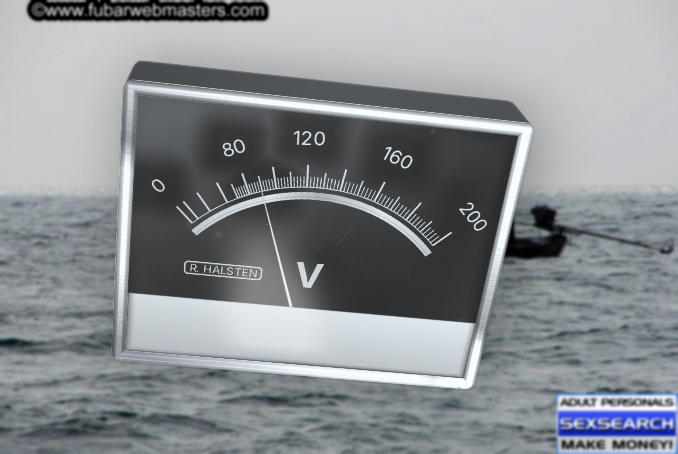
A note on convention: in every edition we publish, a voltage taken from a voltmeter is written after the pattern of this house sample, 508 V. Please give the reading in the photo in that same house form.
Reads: 90 V
